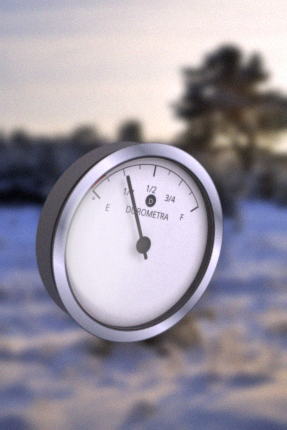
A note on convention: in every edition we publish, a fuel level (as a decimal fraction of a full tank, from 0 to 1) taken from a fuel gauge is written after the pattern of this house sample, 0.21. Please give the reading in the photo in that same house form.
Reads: 0.25
